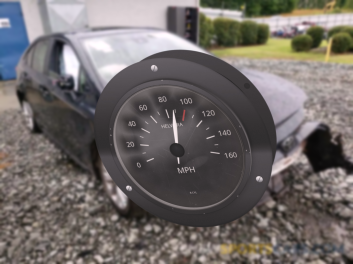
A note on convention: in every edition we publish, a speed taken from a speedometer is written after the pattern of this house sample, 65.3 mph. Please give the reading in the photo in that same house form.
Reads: 90 mph
